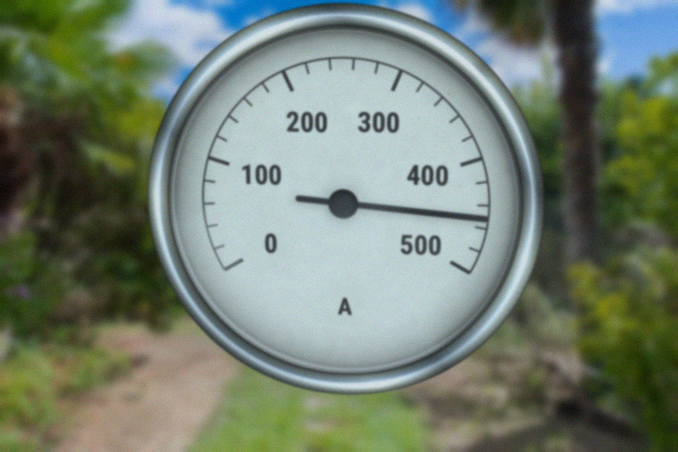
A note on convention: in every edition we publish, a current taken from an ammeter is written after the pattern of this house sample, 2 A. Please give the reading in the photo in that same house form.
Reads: 450 A
